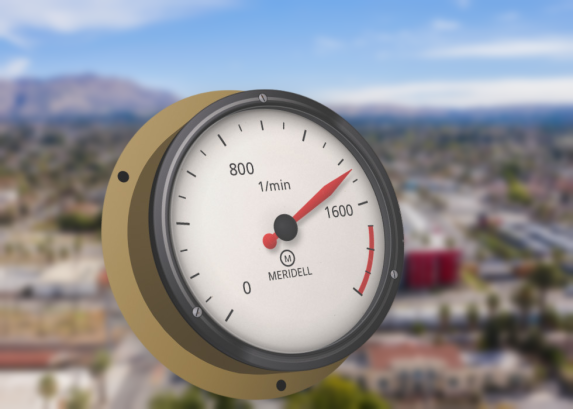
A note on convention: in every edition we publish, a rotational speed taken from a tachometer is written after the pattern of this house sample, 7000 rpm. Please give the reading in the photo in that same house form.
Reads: 1450 rpm
